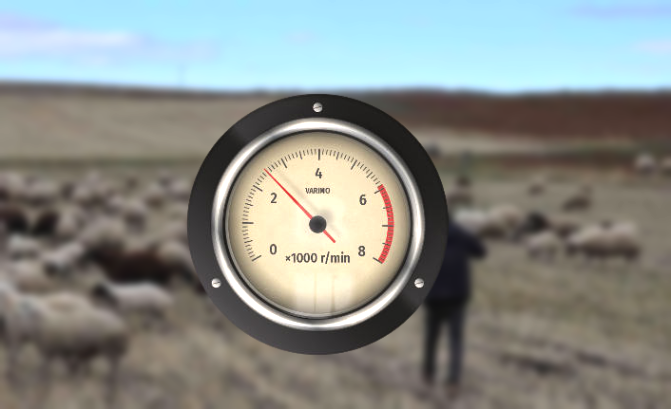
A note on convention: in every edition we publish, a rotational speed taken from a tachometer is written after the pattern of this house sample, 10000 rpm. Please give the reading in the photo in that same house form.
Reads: 2500 rpm
